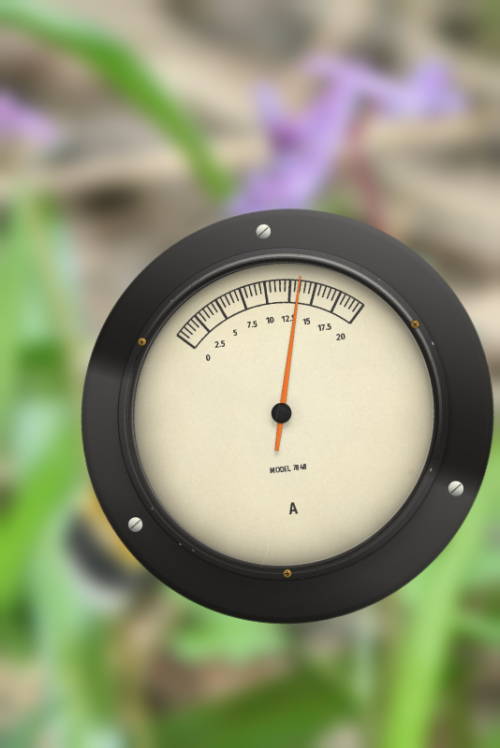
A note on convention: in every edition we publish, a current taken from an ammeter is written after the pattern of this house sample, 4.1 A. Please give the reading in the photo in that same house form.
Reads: 13.5 A
